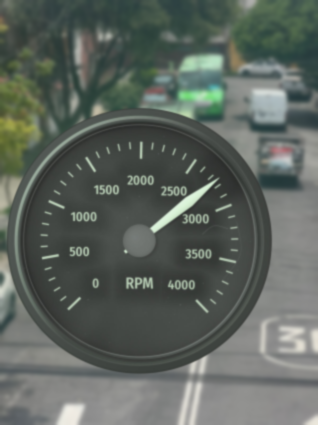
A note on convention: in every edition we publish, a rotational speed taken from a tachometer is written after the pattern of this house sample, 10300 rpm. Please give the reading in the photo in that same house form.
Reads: 2750 rpm
